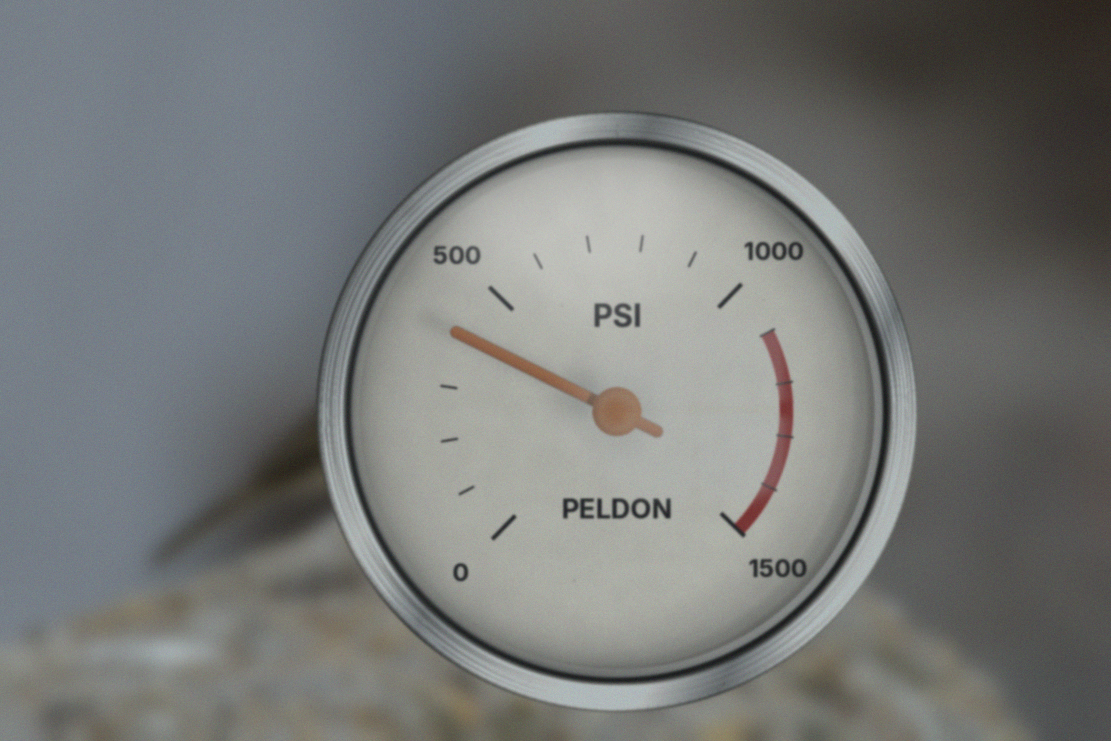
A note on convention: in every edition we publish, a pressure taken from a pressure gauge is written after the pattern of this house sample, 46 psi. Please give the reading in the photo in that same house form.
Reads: 400 psi
